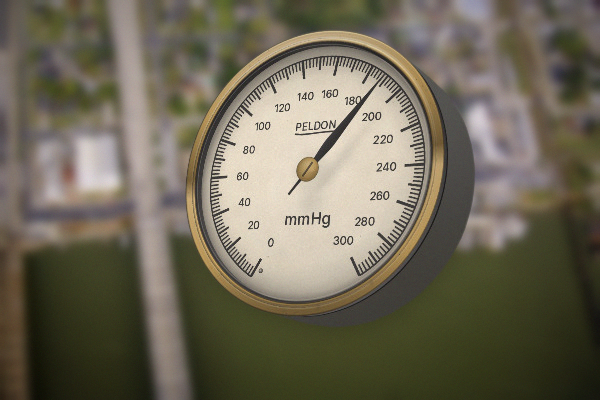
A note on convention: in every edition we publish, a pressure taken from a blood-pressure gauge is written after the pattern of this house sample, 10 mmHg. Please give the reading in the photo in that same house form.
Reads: 190 mmHg
